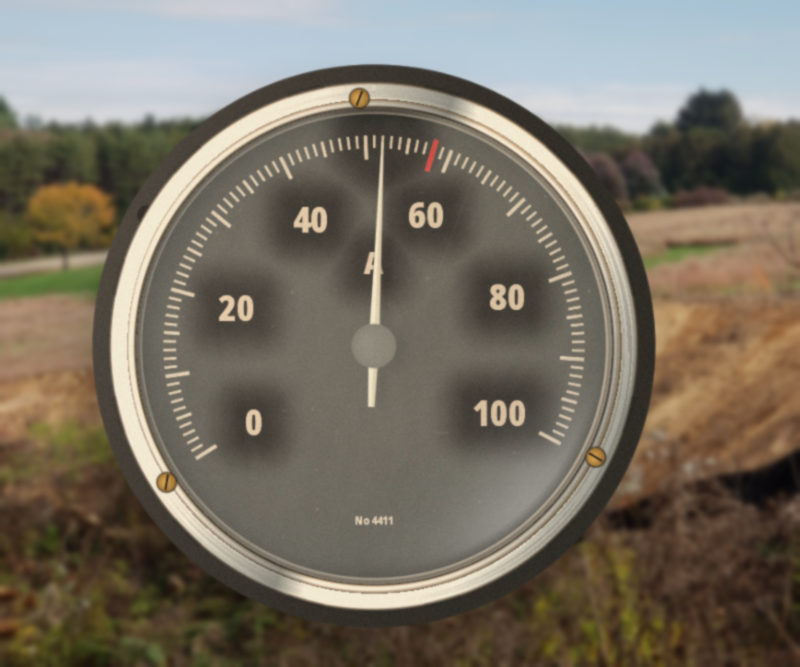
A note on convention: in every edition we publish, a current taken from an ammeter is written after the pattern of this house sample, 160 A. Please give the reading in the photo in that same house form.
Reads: 52 A
